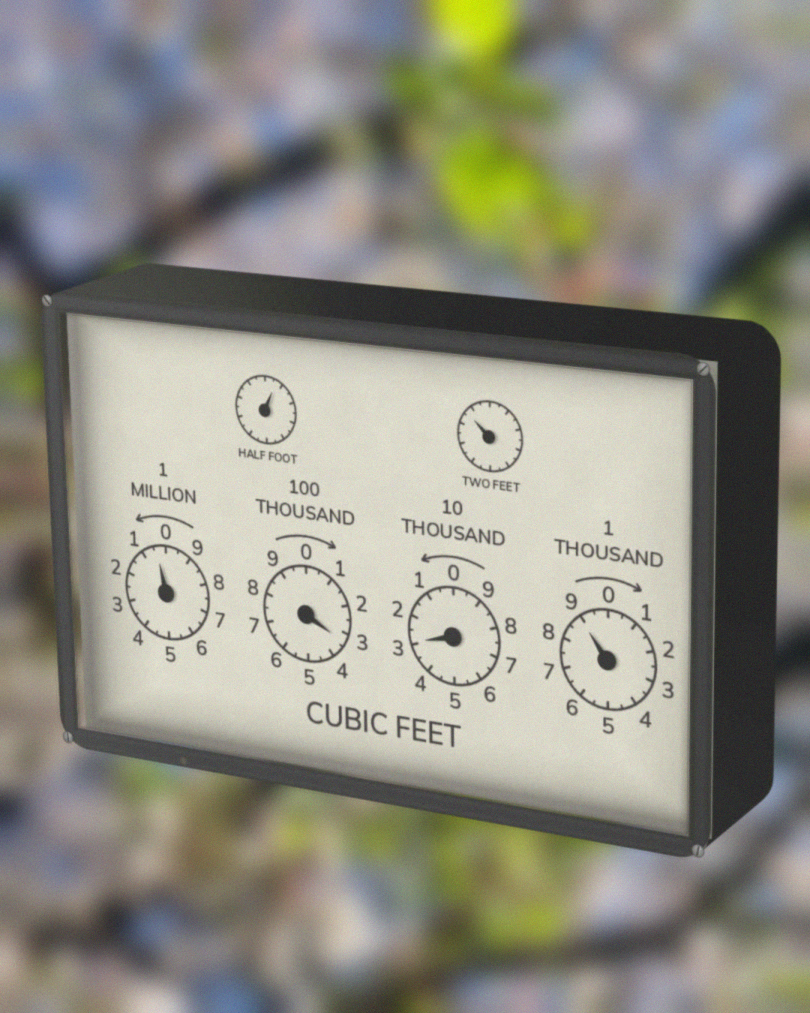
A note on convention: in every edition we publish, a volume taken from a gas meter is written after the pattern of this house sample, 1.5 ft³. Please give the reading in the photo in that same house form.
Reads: 32900 ft³
